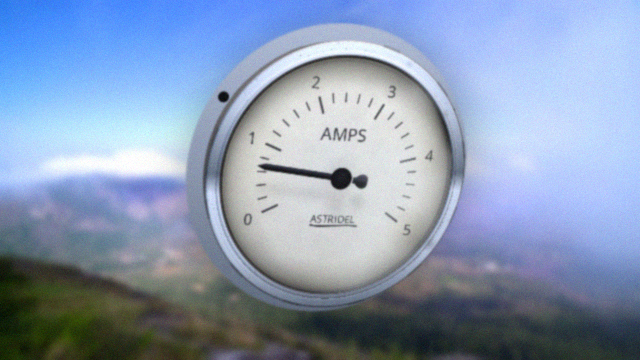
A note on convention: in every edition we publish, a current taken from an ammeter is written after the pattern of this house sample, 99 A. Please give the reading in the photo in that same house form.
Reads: 0.7 A
